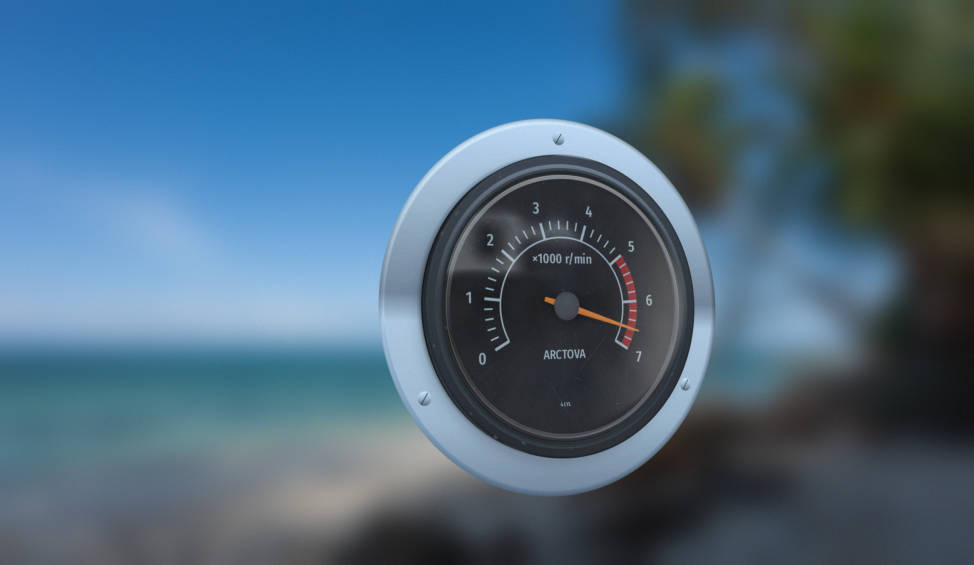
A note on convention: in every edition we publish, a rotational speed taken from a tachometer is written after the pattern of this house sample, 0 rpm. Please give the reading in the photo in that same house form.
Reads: 6600 rpm
